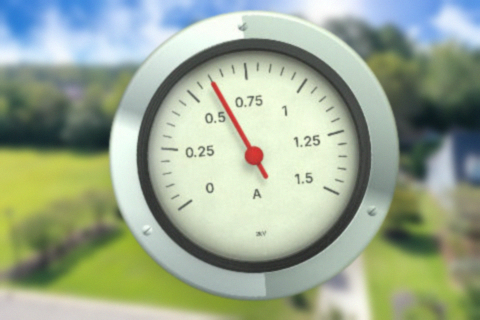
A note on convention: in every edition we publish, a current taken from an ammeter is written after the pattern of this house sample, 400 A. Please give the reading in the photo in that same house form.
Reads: 0.6 A
